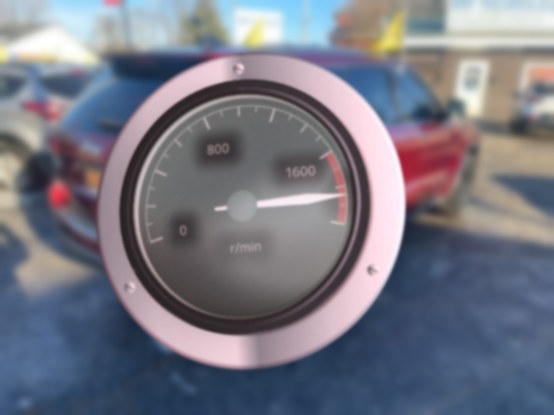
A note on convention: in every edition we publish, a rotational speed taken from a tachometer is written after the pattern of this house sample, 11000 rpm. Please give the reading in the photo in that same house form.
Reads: 1850 rpm
